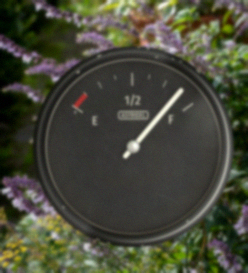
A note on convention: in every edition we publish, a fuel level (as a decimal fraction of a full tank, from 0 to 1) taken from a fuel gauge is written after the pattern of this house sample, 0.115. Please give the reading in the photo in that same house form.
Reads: 0.875
